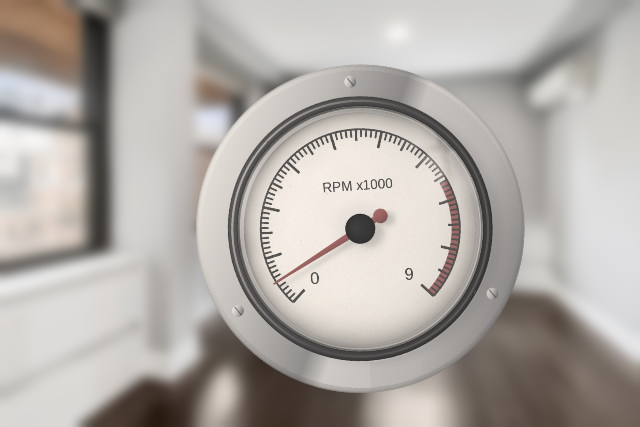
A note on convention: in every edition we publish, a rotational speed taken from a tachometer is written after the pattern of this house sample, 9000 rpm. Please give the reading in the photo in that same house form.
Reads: 500 rpm
